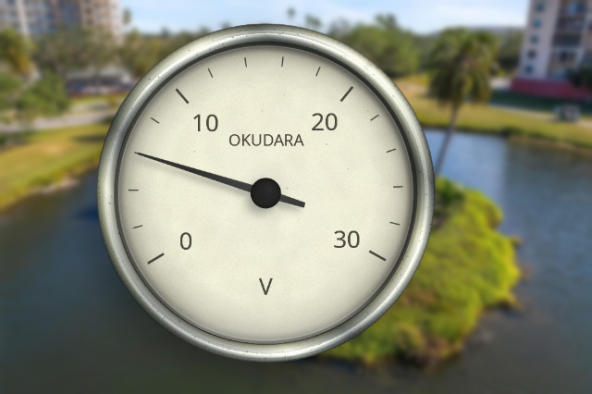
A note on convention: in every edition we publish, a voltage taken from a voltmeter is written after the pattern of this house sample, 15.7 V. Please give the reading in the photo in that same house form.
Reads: 6 V
